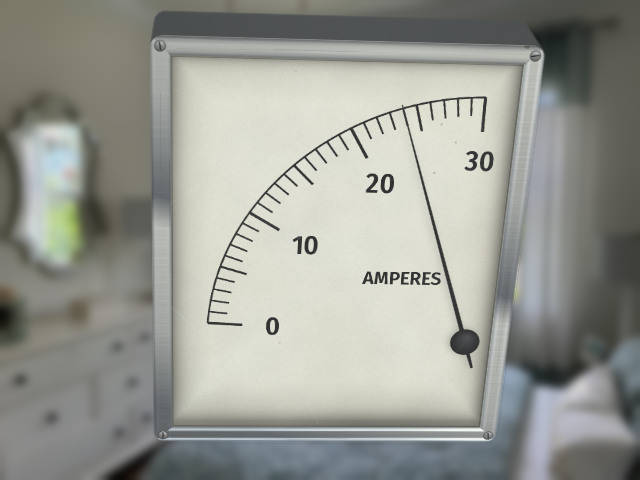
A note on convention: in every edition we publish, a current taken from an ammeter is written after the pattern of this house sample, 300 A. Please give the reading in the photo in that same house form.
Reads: 24 A
